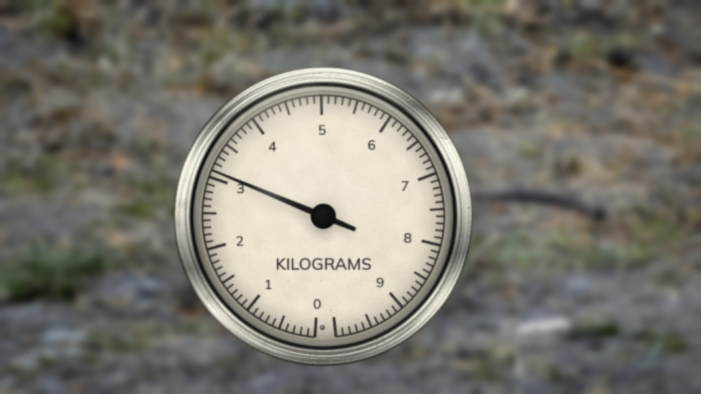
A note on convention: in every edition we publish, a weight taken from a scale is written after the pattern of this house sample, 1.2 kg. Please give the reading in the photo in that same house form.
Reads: 3.1 kg
